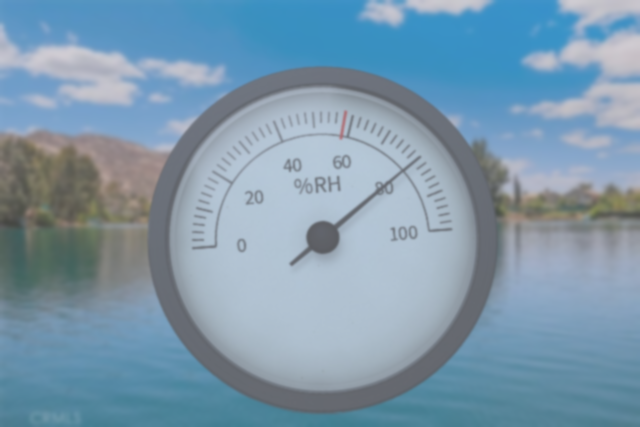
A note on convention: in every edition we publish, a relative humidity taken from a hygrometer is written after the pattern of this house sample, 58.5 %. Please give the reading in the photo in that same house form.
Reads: 80 %
